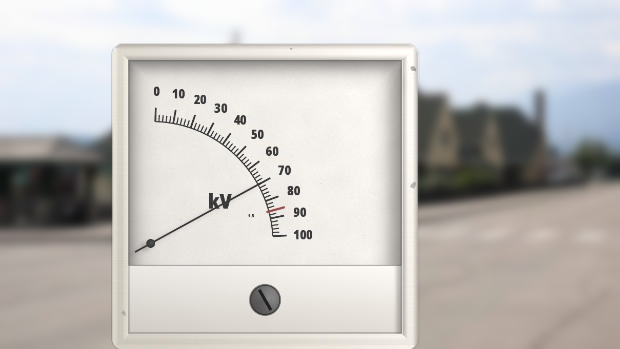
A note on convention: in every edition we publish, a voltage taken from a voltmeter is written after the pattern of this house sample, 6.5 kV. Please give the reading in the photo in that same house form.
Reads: 70 kV
